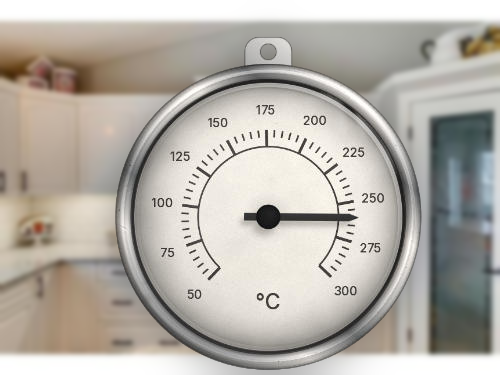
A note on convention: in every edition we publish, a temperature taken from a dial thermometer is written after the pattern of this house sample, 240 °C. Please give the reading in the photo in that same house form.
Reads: 260 °C
